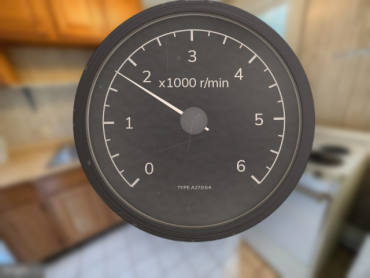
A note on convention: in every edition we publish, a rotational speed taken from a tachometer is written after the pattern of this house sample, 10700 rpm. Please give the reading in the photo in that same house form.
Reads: 1750 rpm
